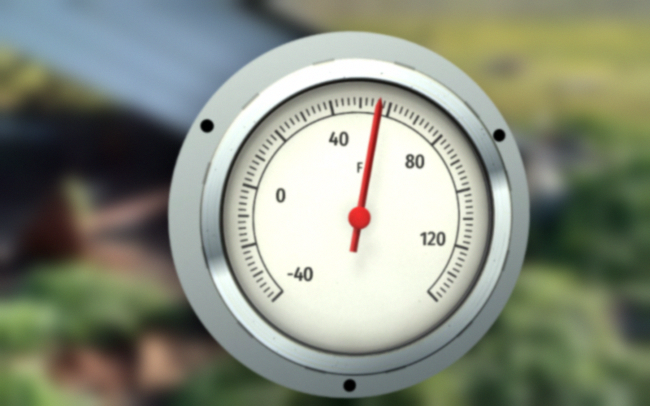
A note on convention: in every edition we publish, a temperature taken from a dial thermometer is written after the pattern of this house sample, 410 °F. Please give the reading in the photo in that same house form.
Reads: 56 °F
